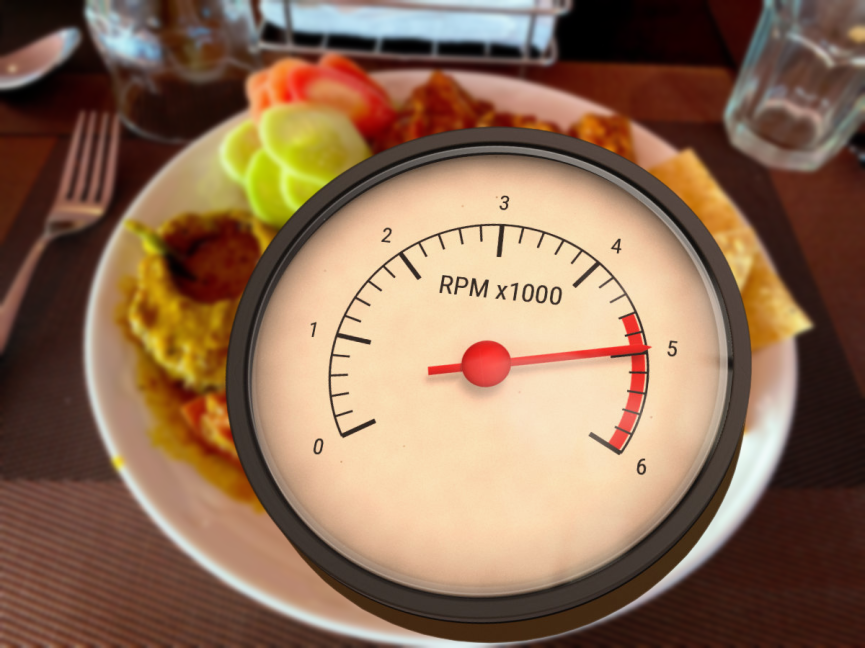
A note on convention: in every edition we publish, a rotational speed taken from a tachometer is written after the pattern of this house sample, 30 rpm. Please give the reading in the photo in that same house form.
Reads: 5000 rpm
